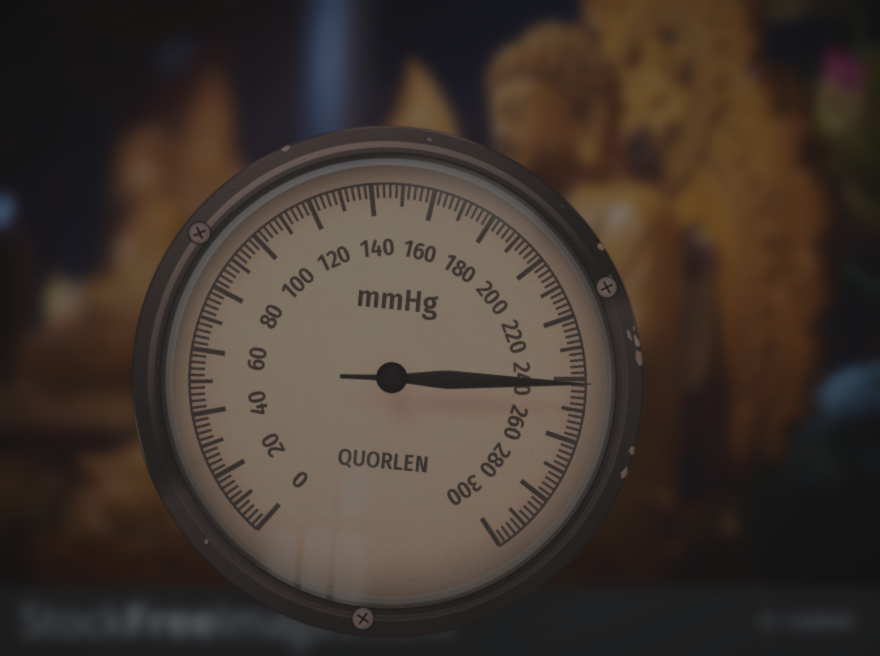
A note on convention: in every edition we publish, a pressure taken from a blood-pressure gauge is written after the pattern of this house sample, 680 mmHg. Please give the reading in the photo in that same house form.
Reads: 242 mmHg
